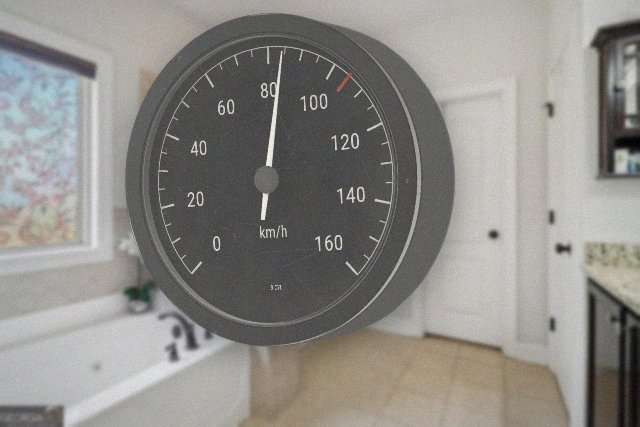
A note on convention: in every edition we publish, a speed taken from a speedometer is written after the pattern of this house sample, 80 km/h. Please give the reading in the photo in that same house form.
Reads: 85 km/h
